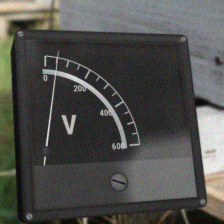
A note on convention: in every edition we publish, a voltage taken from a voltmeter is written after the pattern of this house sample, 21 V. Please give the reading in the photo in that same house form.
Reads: 50 V
